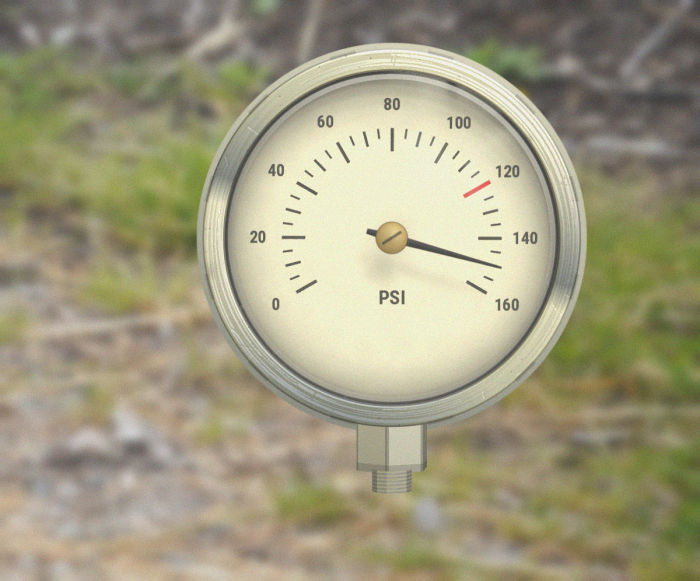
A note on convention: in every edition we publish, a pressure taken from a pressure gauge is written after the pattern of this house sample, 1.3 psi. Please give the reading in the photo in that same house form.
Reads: 150 psi
